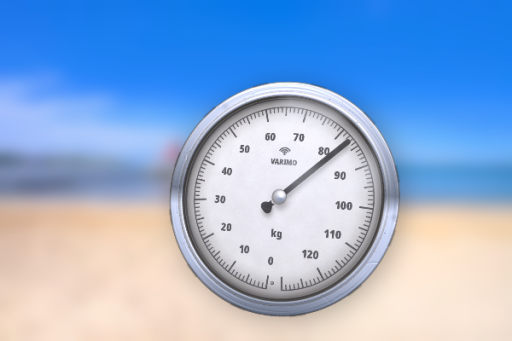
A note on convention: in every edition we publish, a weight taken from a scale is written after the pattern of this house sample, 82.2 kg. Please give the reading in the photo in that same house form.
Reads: 83 kg
